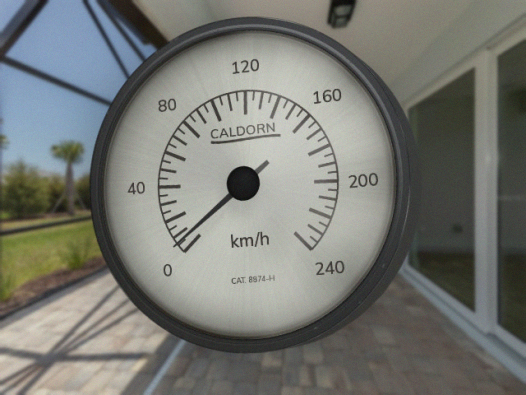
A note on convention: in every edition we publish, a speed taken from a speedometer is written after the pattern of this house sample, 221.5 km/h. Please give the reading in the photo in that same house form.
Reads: 5 km/h
